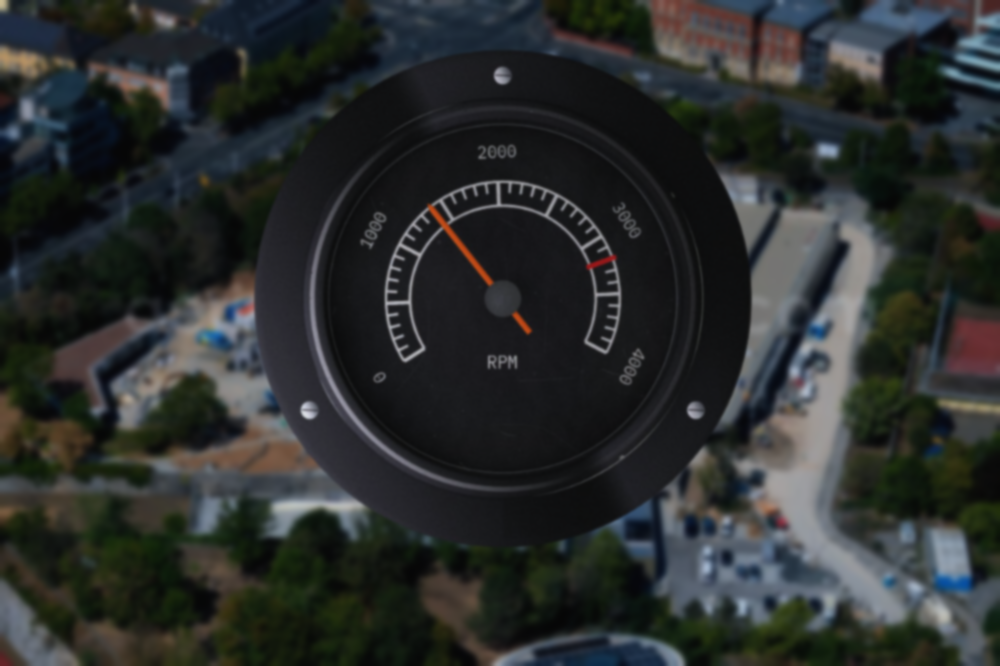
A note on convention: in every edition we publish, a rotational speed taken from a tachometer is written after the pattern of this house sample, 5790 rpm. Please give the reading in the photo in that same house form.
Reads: 1400 rpm
